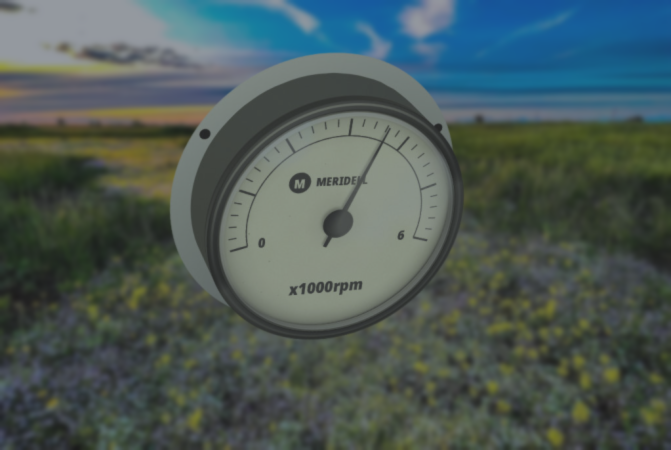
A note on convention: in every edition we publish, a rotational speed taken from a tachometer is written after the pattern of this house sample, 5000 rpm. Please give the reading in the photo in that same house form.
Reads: 3600 rpm
